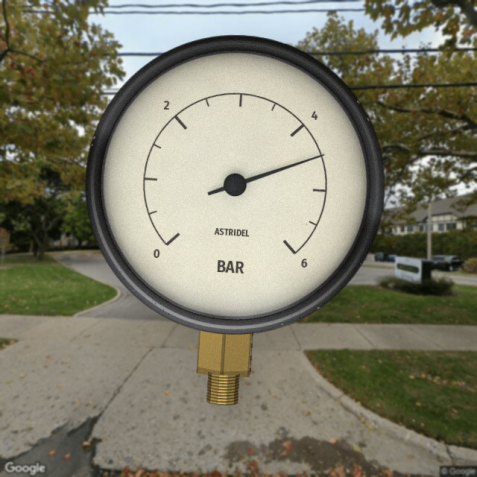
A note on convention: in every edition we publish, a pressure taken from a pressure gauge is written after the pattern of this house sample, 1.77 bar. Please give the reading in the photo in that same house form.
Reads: 4.5 bar
